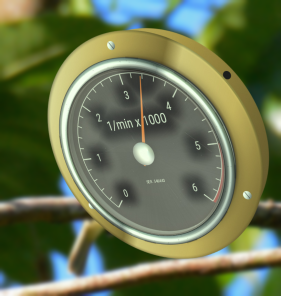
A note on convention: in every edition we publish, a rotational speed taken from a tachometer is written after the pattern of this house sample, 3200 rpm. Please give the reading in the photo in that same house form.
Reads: 3400 rpm
